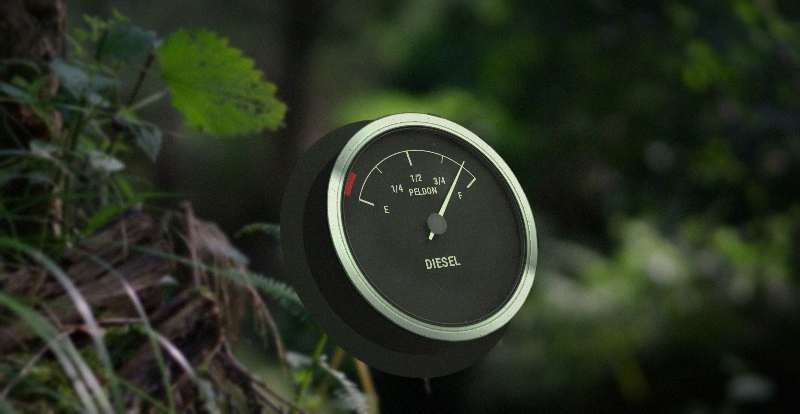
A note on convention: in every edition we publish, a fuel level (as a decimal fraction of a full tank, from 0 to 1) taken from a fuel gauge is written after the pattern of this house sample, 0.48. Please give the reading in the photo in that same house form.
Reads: 0.875
